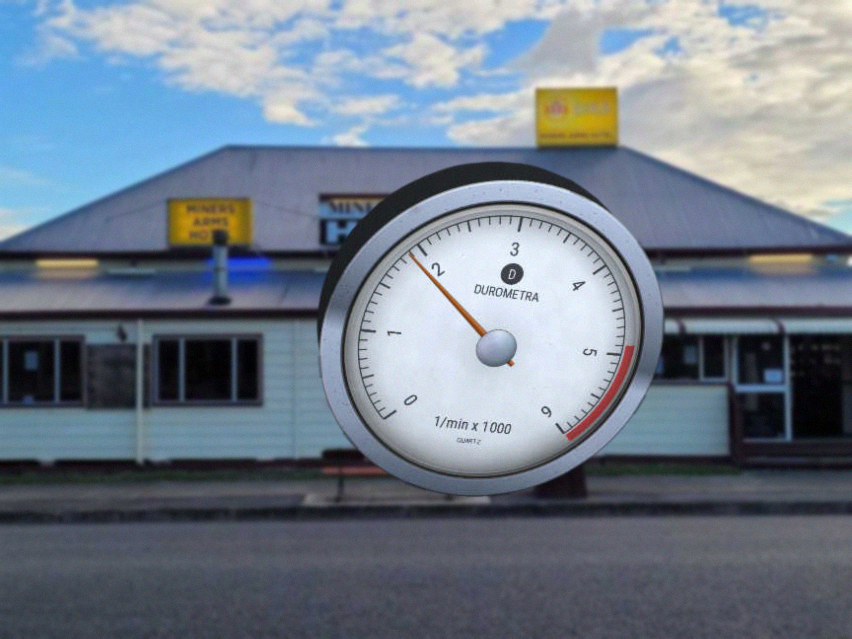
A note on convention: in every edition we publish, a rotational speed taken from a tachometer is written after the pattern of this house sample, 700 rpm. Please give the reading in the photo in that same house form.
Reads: 1900 rpm
